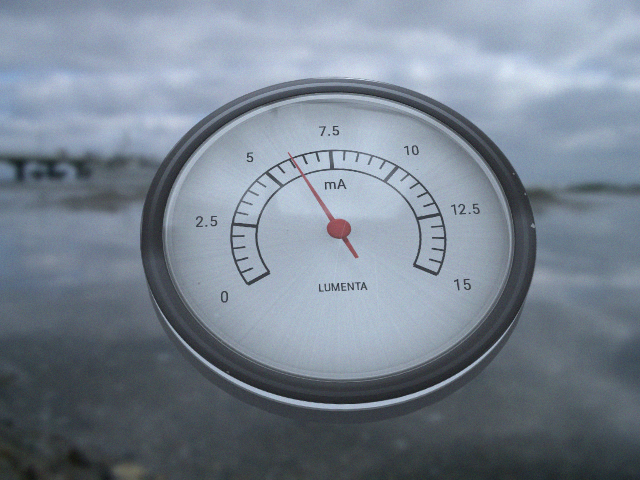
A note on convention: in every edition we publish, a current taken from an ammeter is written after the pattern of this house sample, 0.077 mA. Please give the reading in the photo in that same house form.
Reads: 6 mA
